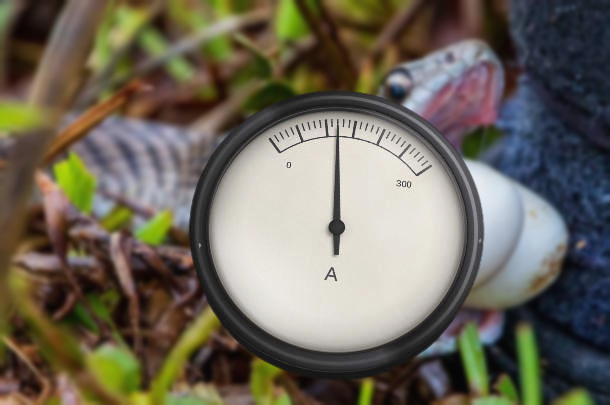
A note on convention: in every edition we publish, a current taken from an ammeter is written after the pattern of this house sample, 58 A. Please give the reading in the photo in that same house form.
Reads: 120 A
